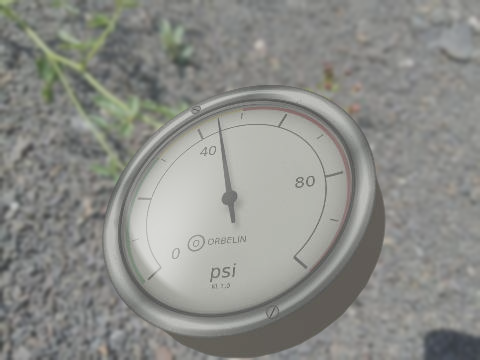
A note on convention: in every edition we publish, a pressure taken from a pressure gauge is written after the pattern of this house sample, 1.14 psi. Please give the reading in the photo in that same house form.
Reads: 45 psi
